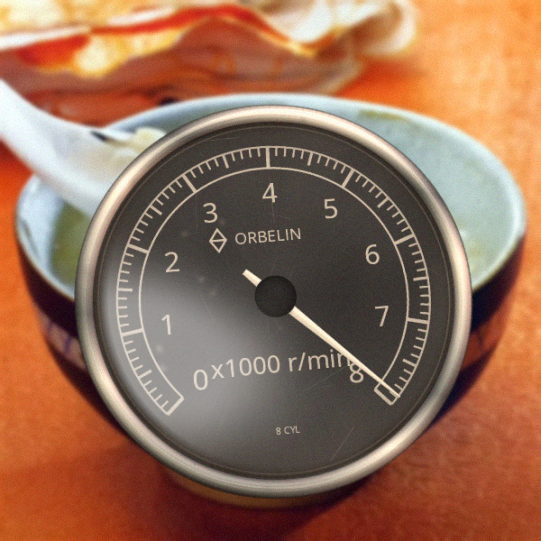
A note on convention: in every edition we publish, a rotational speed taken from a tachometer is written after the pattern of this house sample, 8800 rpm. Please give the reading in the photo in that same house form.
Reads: 7900 rpm
